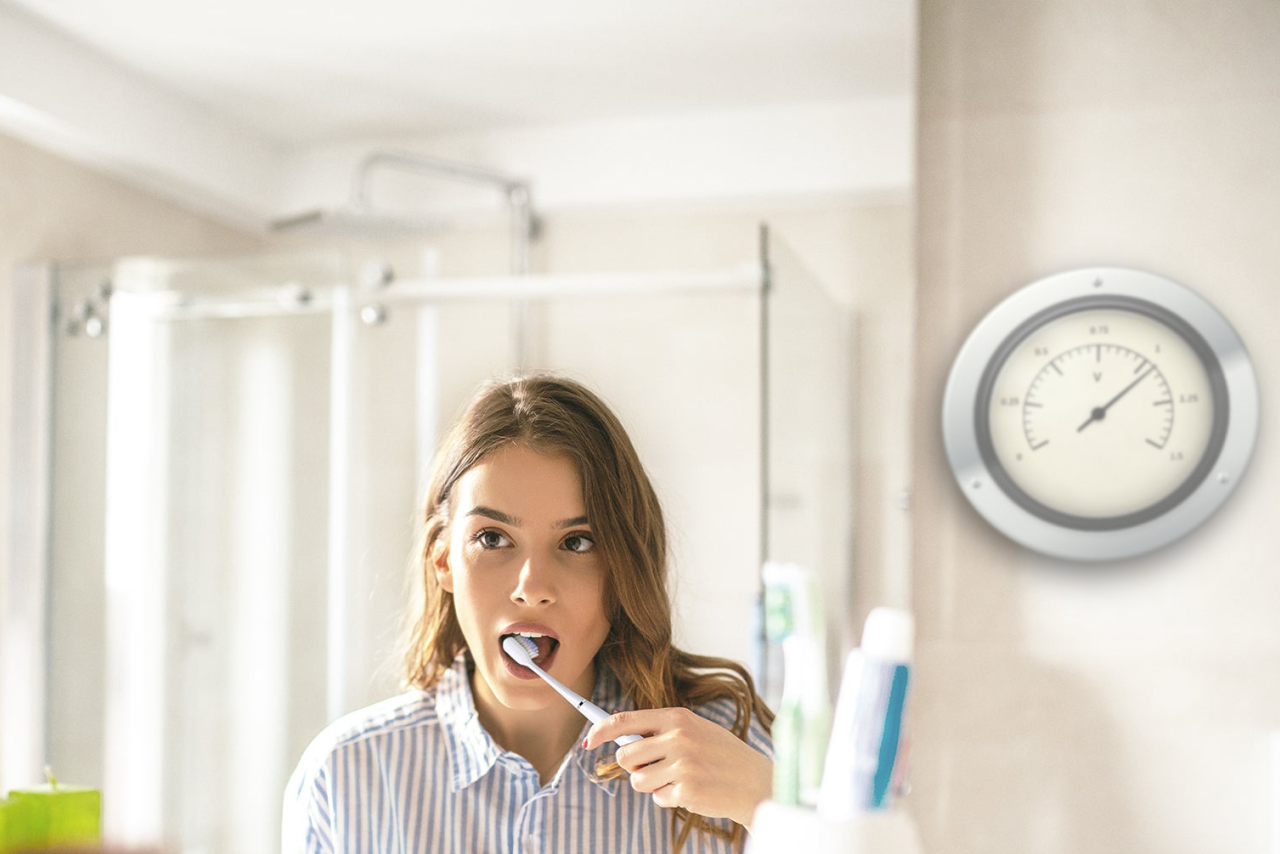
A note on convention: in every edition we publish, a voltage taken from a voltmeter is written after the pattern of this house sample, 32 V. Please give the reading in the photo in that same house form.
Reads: 1.05 V
